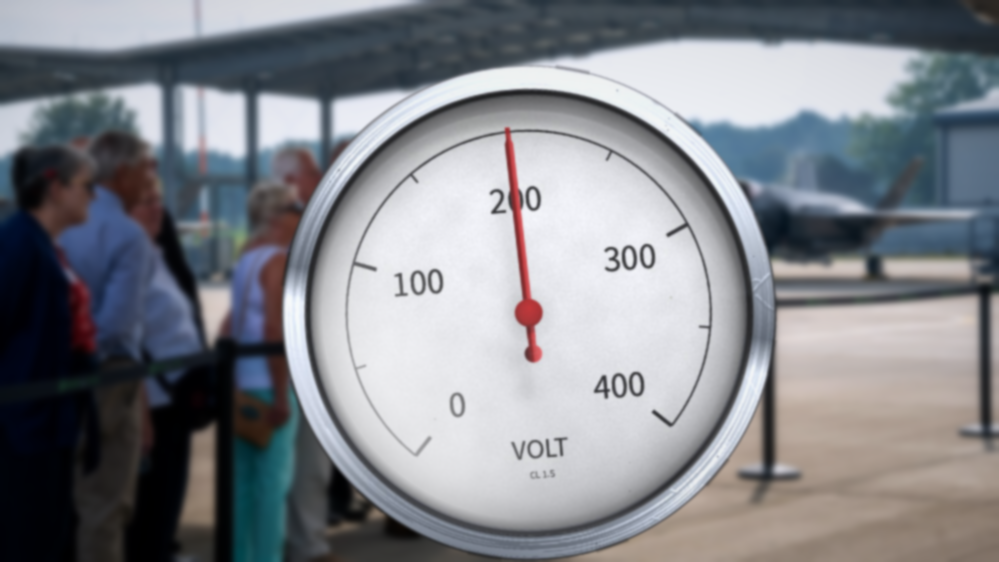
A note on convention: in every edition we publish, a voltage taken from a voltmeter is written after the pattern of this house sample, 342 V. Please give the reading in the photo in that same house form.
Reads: 200 V
